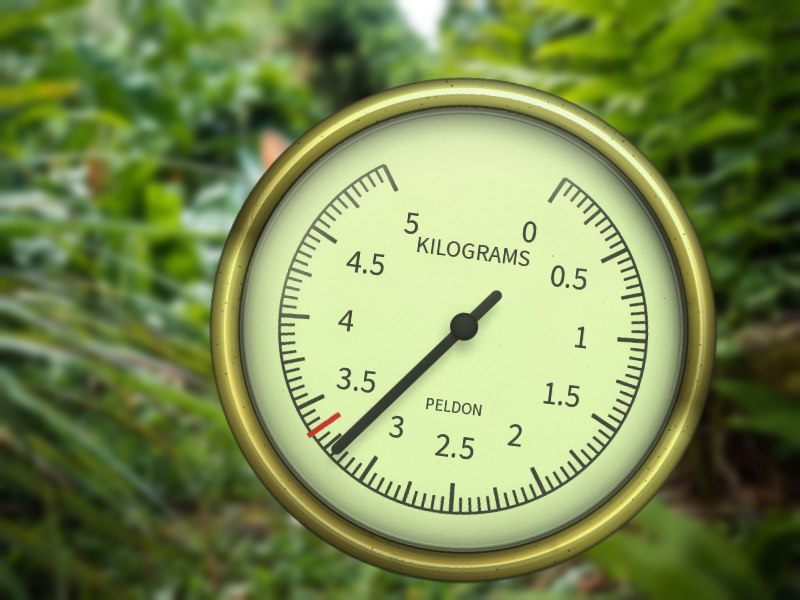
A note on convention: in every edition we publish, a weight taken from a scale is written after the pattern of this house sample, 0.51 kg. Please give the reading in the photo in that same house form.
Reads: 3.2 kg
